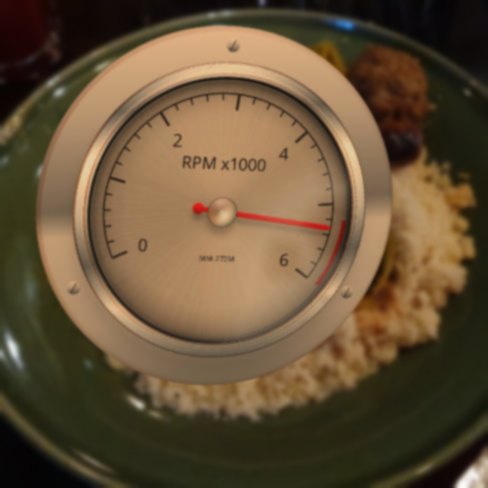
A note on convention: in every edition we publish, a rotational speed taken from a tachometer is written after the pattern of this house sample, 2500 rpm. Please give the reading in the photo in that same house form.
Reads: 5300 rpm
